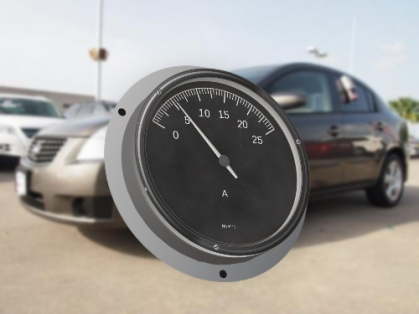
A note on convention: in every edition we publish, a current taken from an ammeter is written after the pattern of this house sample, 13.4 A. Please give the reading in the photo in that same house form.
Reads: 5 A
